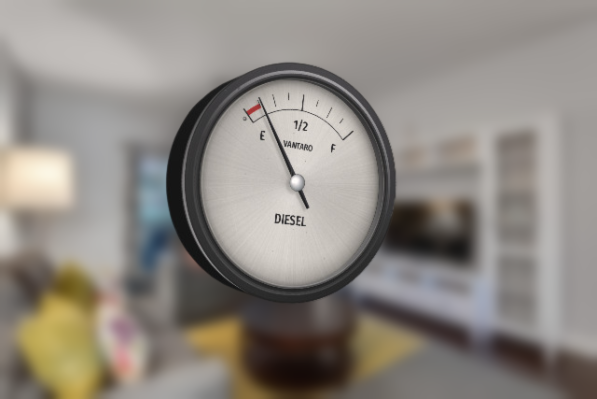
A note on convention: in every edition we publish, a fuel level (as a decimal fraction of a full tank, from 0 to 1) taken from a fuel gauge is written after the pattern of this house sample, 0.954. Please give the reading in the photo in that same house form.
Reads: 0.125
